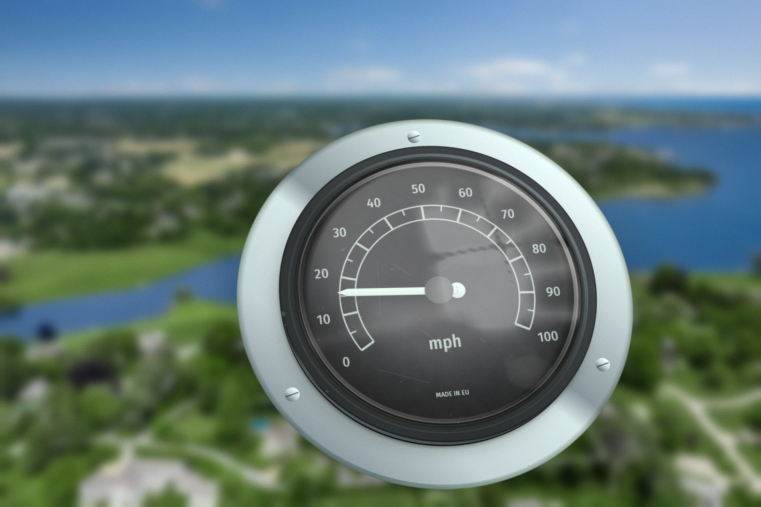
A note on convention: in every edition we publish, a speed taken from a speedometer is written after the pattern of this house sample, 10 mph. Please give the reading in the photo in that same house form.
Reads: 15 mph
